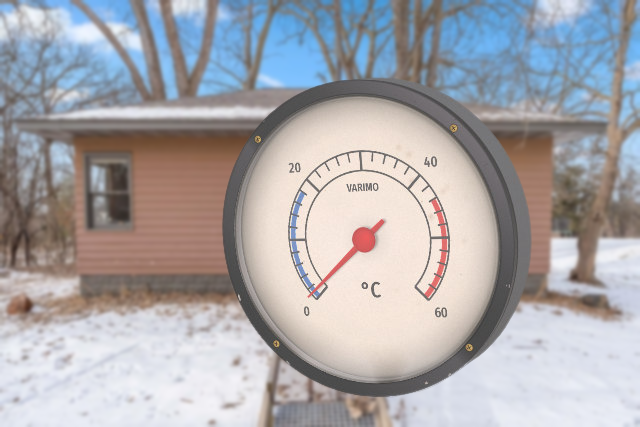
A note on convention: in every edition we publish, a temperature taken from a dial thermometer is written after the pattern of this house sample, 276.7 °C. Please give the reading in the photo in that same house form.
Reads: 1 °C
